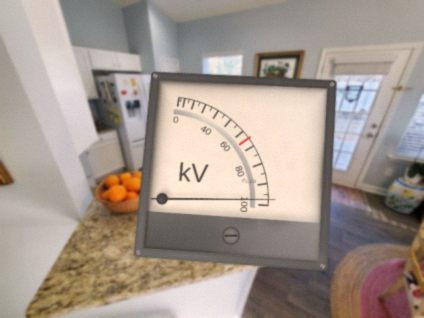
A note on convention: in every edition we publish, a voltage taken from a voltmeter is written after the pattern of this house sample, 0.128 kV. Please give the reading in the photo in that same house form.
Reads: 97.5 kV
